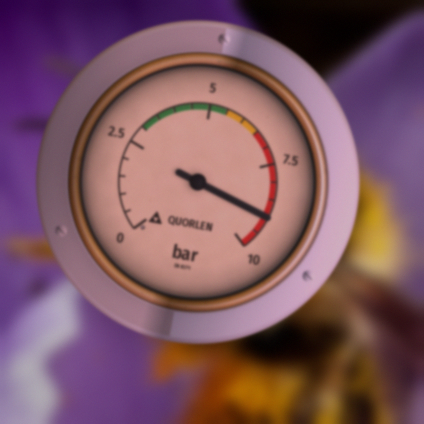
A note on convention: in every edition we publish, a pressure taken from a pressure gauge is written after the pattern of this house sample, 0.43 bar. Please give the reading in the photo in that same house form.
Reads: 9 bar
